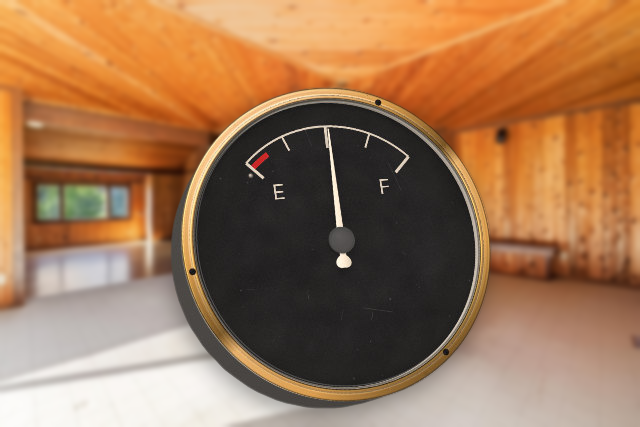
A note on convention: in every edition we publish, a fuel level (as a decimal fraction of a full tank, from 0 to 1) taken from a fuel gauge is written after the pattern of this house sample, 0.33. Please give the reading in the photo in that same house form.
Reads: 0.5
